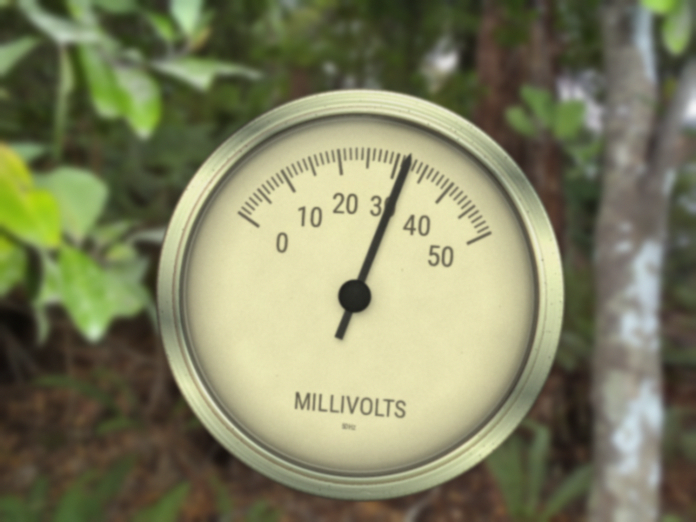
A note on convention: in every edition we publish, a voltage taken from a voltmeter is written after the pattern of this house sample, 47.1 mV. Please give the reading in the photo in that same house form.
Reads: 32 mV
